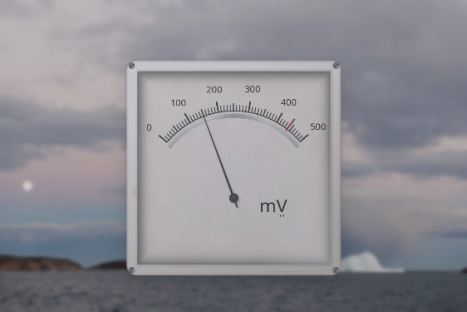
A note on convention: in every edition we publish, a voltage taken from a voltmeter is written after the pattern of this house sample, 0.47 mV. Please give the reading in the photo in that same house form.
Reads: 150 mV
